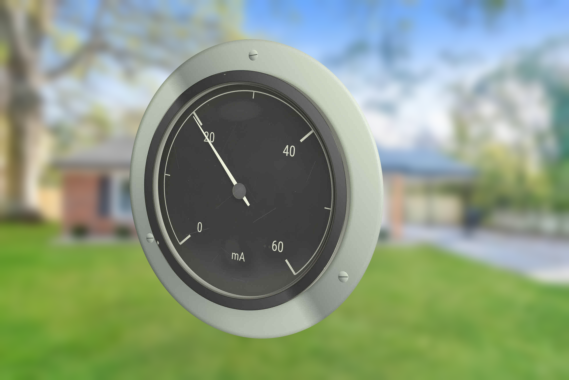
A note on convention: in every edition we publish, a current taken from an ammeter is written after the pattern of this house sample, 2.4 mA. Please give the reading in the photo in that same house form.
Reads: 20 mA
